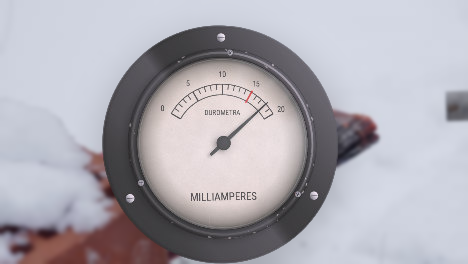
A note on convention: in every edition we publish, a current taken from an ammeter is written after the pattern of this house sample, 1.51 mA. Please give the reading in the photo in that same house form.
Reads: 18 mA
